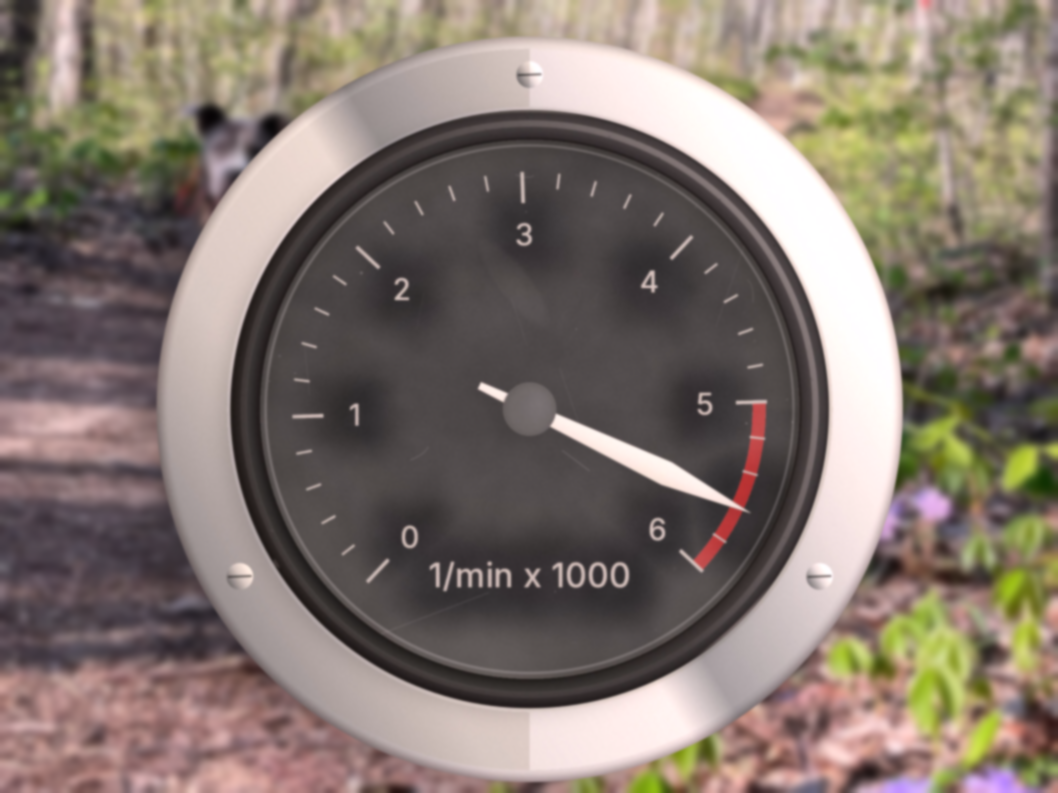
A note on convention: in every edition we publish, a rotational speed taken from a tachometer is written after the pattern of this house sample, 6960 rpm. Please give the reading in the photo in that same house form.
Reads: 5600 rpm
